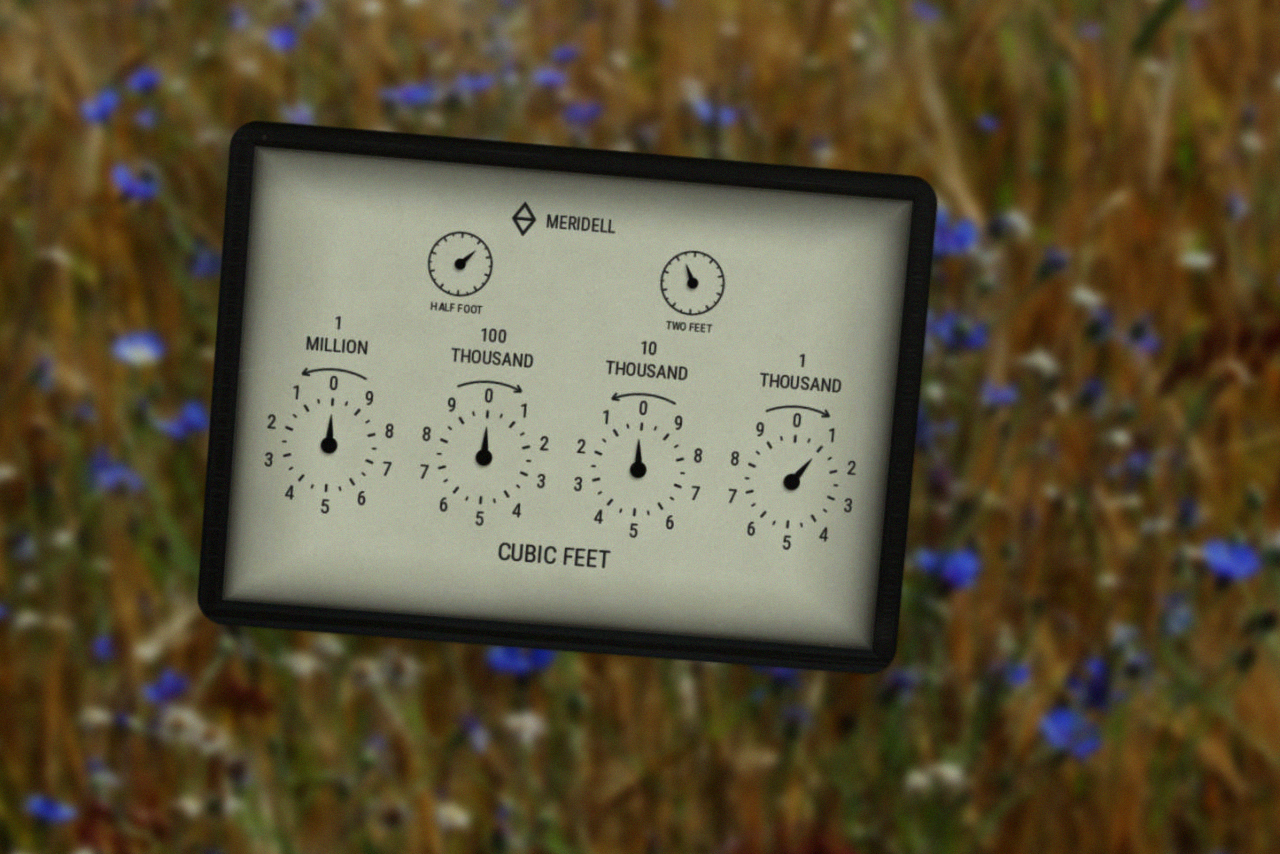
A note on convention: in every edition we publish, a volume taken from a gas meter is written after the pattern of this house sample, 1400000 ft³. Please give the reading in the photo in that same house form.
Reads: 100 ft³
